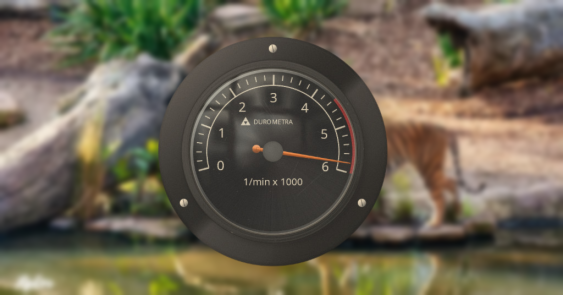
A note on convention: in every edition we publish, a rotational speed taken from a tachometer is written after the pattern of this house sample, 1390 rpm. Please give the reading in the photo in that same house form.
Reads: 5800 rpm
